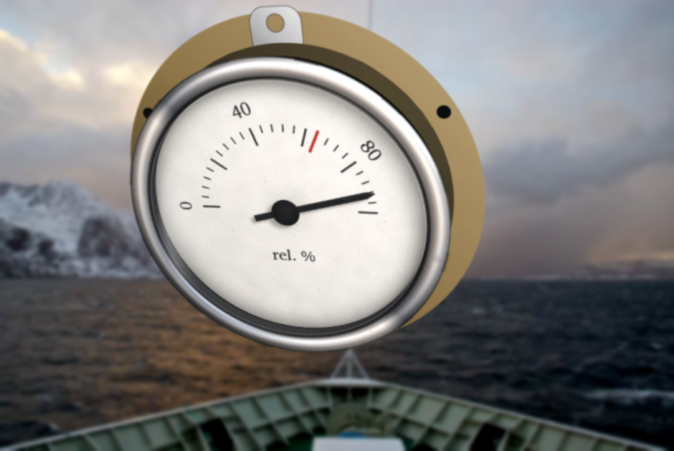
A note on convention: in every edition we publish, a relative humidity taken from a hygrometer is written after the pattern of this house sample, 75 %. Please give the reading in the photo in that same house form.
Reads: 92 %
